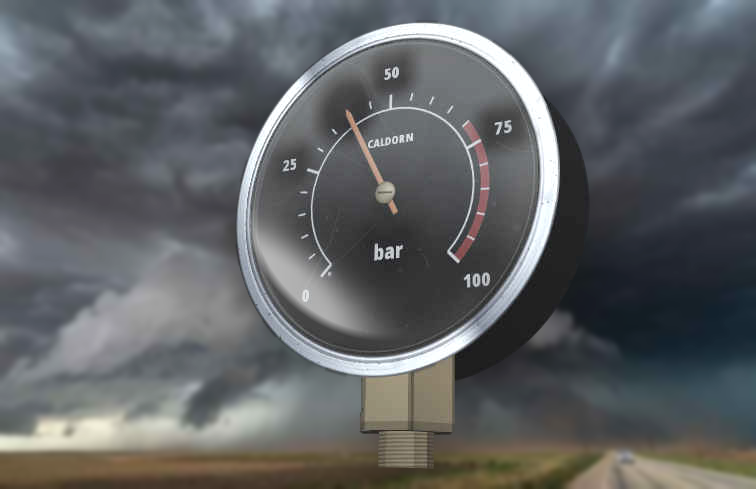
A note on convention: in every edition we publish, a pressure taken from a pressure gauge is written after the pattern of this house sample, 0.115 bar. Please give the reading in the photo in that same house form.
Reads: 40 bar
